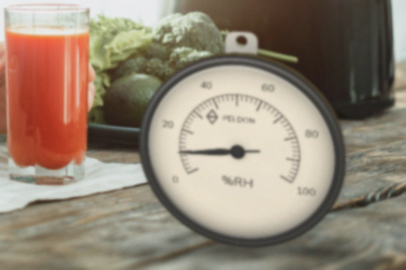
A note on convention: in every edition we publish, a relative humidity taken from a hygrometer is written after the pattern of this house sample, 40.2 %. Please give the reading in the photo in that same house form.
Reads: 10 %
